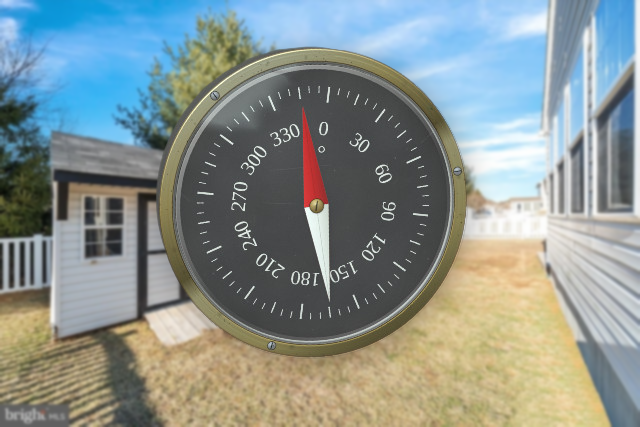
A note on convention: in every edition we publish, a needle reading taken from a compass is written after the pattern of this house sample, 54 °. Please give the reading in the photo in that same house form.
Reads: 345 °
